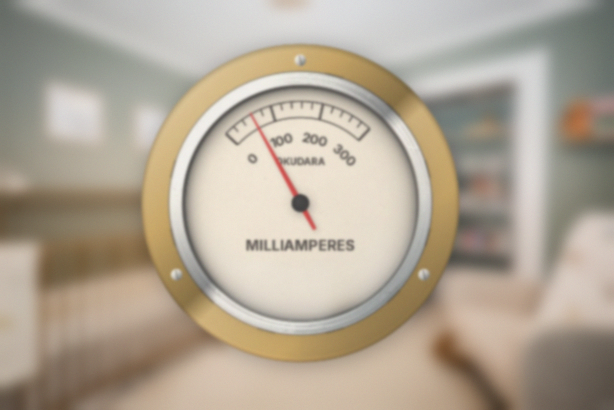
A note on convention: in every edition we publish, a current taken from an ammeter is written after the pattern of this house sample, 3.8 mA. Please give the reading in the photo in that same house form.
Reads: 60 mA
